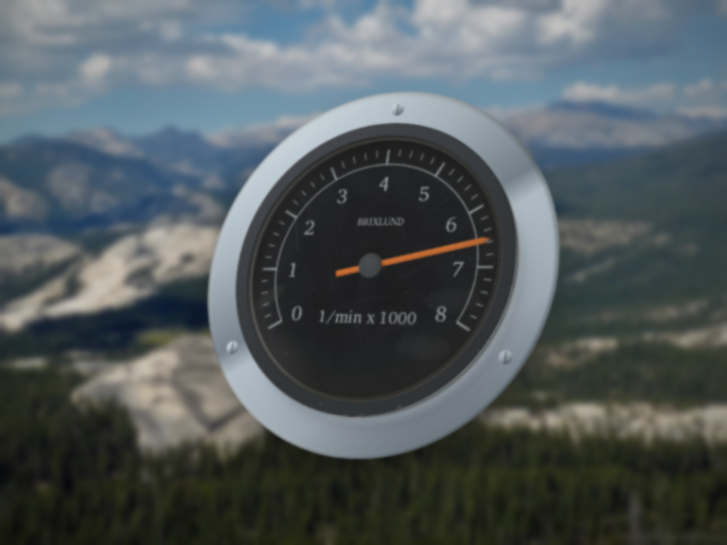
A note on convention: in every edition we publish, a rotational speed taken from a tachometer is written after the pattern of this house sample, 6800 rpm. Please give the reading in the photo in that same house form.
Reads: 6600 rpm
